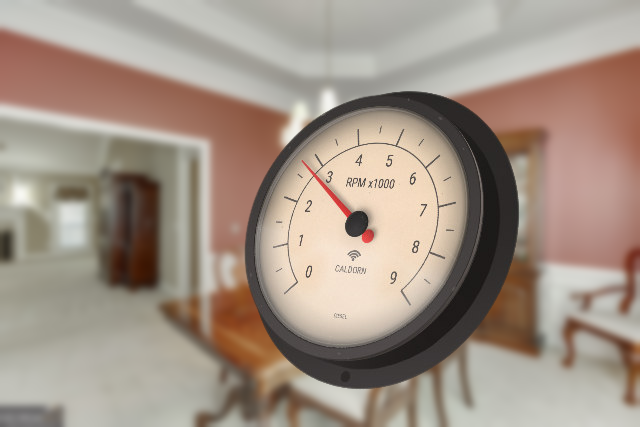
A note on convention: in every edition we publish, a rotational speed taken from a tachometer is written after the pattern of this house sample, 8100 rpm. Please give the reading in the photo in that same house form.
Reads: 2750 rpm
